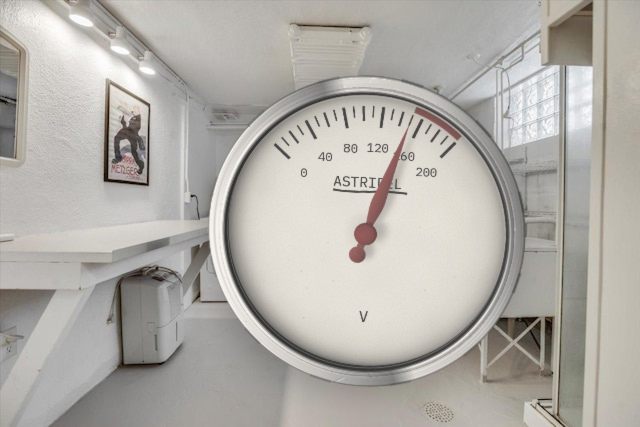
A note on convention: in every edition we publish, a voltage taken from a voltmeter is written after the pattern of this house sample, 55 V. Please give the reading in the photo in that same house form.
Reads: 150 V
